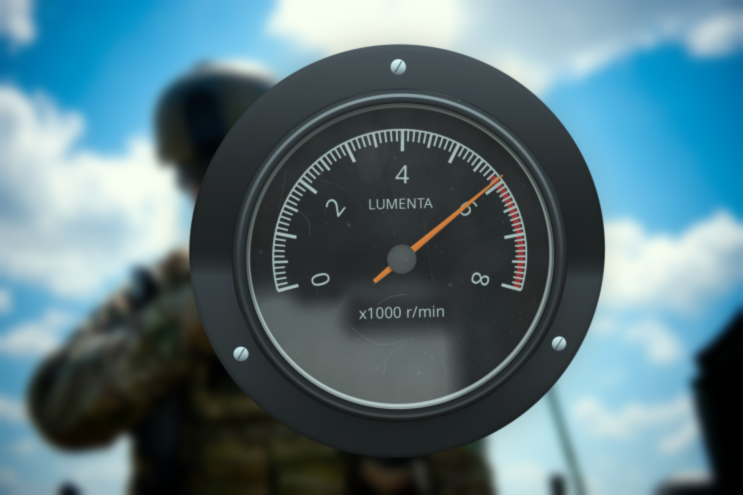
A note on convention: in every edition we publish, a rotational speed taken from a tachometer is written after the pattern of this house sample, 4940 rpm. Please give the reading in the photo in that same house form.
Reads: 5900 rpm
